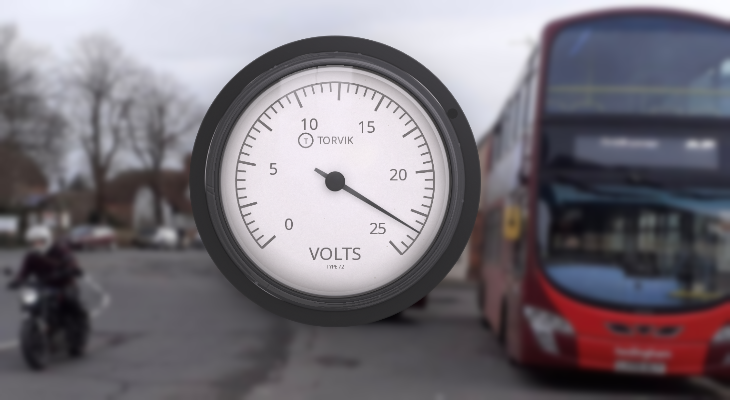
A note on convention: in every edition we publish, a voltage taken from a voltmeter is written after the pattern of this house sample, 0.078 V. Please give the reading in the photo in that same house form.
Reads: 23.5 V
